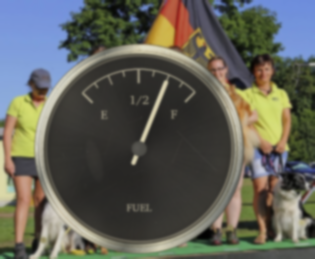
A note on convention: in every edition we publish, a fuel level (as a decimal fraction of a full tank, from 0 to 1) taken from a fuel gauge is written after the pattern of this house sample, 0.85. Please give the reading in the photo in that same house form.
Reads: 0.75
